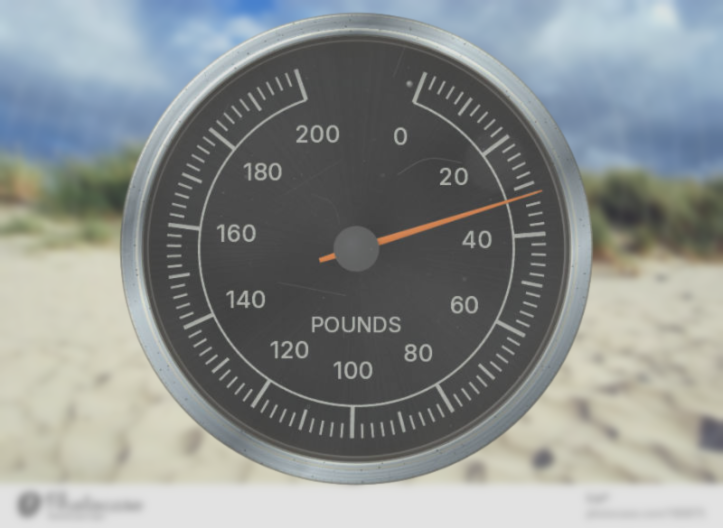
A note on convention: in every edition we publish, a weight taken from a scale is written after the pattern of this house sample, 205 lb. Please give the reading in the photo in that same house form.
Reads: 32 lb
